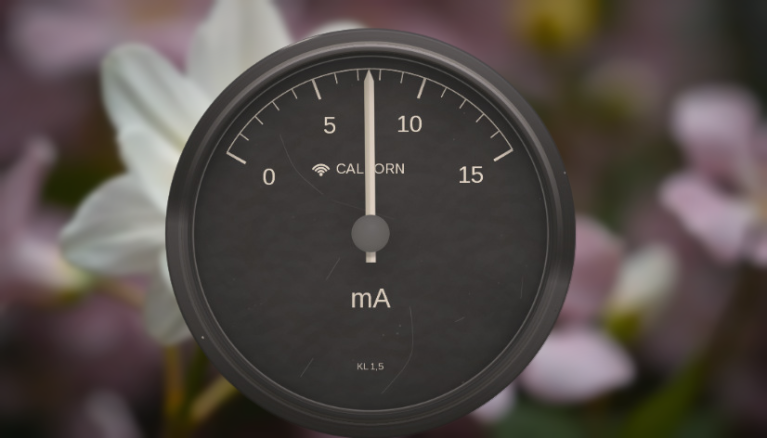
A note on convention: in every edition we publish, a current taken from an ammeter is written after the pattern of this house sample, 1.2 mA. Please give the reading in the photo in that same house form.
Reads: 7.5 mA
